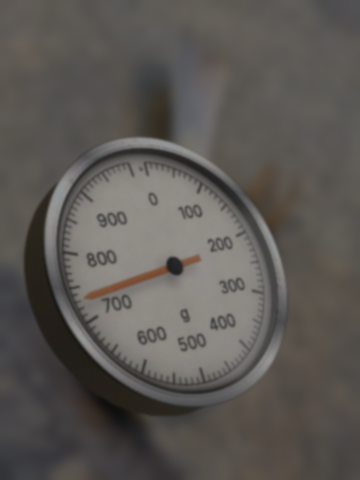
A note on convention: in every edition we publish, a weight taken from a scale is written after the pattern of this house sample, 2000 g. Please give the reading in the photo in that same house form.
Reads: 730 g
